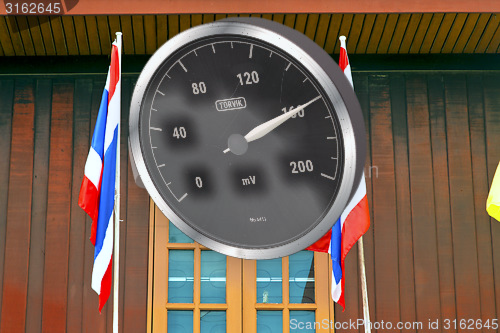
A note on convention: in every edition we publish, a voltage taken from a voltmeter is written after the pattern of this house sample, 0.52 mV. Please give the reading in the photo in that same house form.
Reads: 160 mV
